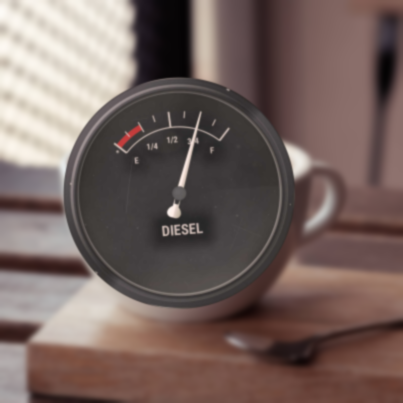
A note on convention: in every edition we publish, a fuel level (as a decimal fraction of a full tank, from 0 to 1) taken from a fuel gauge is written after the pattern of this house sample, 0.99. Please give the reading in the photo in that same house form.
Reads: 0.75
